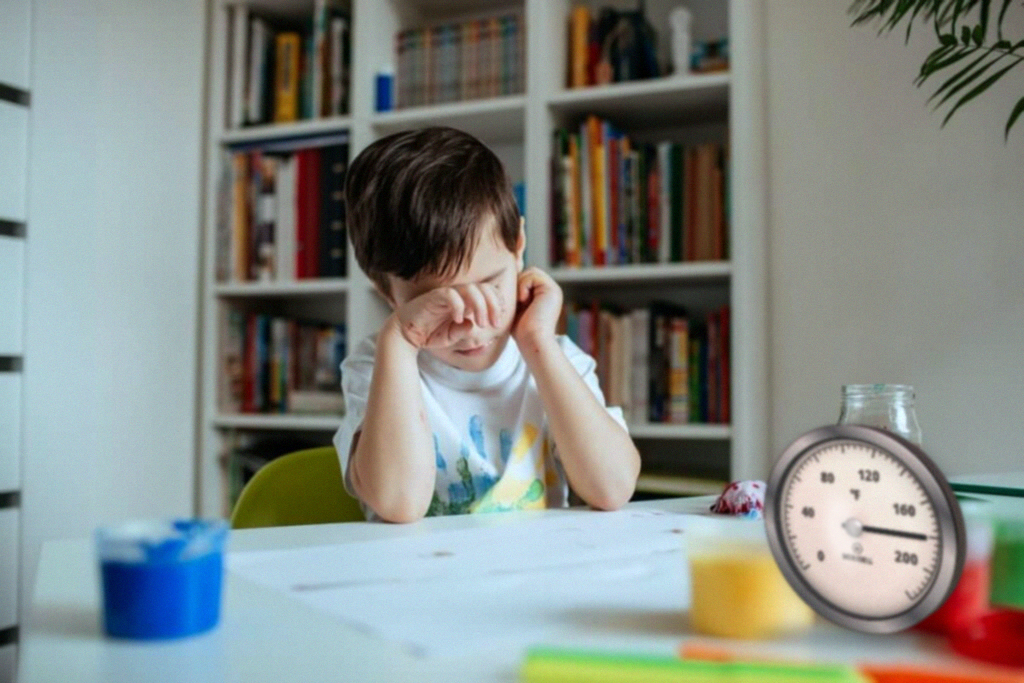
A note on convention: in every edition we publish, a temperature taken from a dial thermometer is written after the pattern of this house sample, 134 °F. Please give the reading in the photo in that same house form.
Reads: 180 °F
